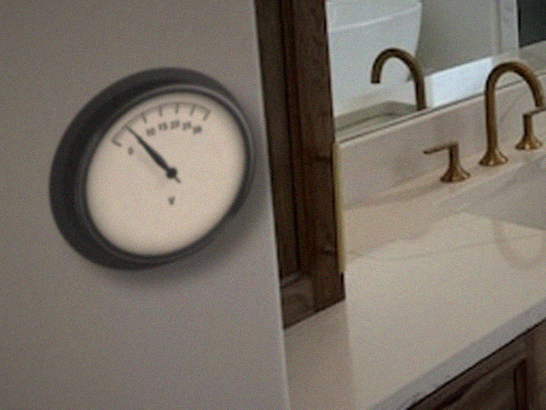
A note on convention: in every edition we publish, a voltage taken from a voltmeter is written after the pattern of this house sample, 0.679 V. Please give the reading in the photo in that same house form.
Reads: 5 V
